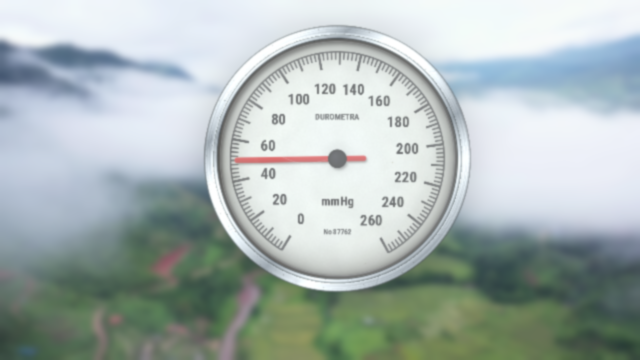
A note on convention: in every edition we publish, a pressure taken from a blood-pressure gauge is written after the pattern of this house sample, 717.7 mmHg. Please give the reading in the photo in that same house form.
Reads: 50 mmHg
